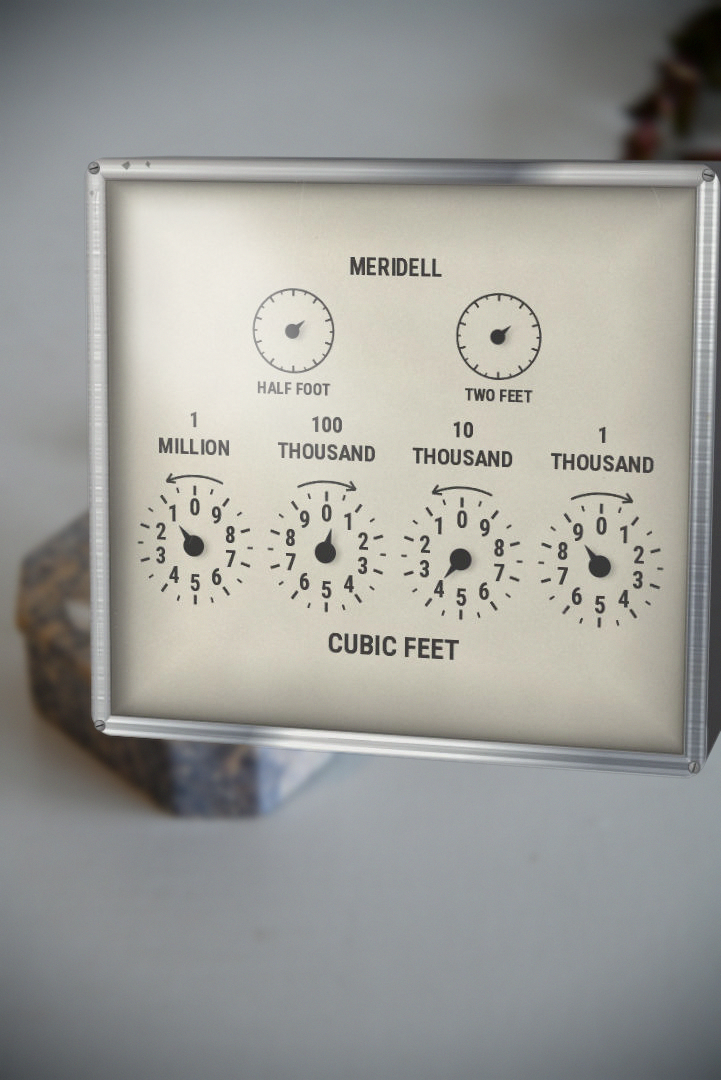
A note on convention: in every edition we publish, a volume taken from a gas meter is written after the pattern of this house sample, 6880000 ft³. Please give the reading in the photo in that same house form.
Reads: 103900 ft³
